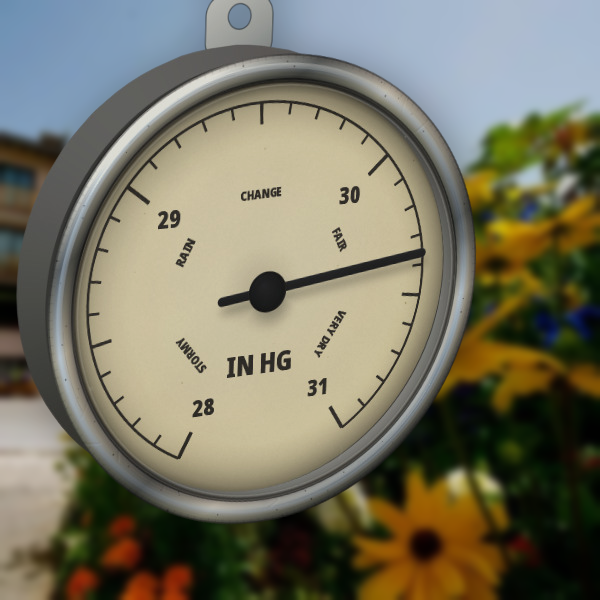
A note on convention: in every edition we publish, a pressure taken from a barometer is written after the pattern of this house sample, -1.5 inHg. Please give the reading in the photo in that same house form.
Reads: 30.35 inHg
